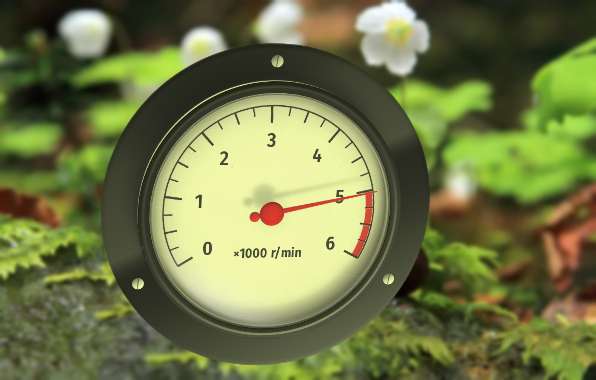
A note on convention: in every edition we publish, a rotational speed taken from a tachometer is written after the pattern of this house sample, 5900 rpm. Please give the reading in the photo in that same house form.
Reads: 5000 rpm
